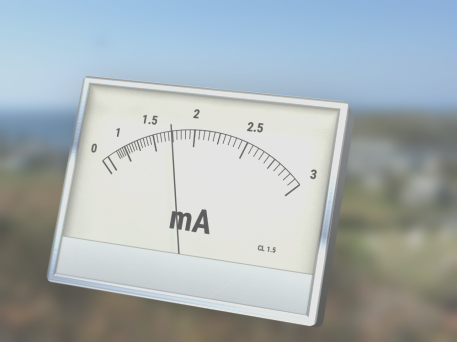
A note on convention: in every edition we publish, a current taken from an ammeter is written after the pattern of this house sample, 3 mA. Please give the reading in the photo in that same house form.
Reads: 1.75 mA
